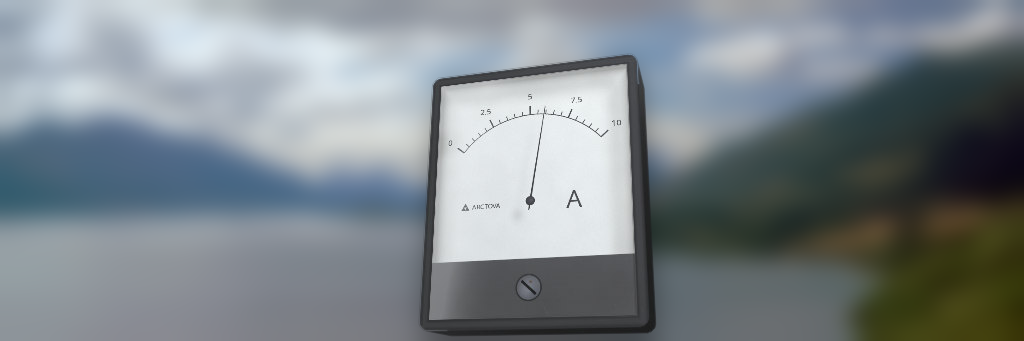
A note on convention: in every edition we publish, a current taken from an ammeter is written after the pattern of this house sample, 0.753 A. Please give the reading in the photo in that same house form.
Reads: 6 A
